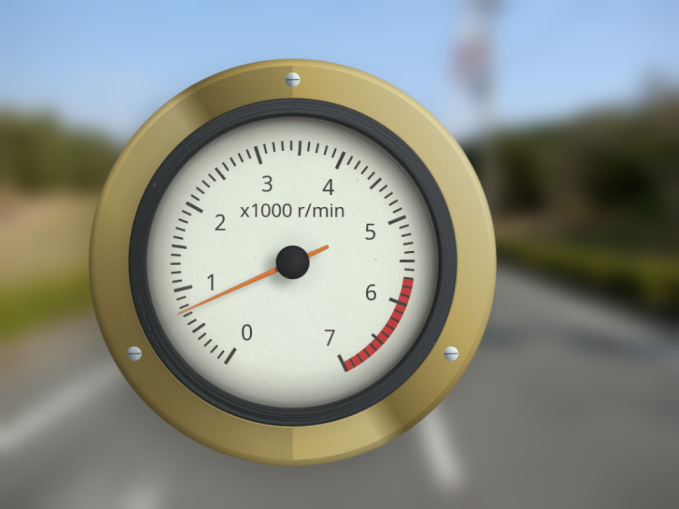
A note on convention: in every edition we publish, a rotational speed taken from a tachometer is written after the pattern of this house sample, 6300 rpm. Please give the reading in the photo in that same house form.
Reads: 750 rpm
